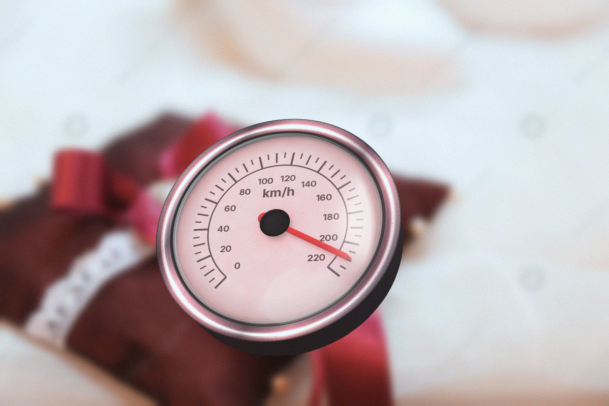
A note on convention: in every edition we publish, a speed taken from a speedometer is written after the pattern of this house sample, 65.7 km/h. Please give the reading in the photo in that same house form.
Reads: 210 km/h
